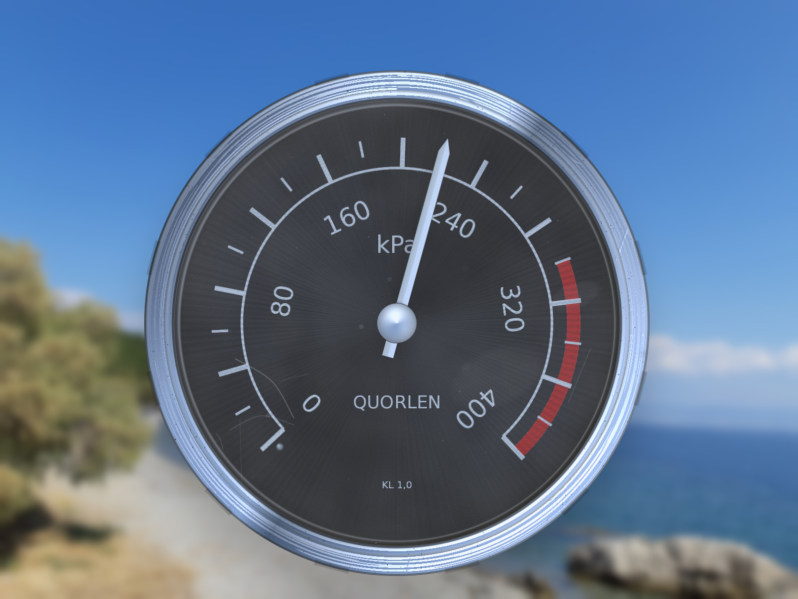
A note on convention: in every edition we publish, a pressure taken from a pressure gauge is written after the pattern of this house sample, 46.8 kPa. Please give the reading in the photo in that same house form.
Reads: 220 kPa
